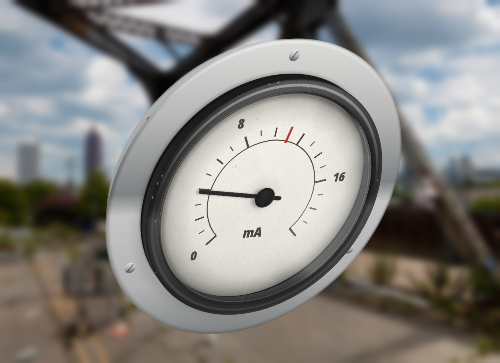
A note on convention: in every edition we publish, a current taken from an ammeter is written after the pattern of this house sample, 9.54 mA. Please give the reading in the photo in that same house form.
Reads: 4 mA
